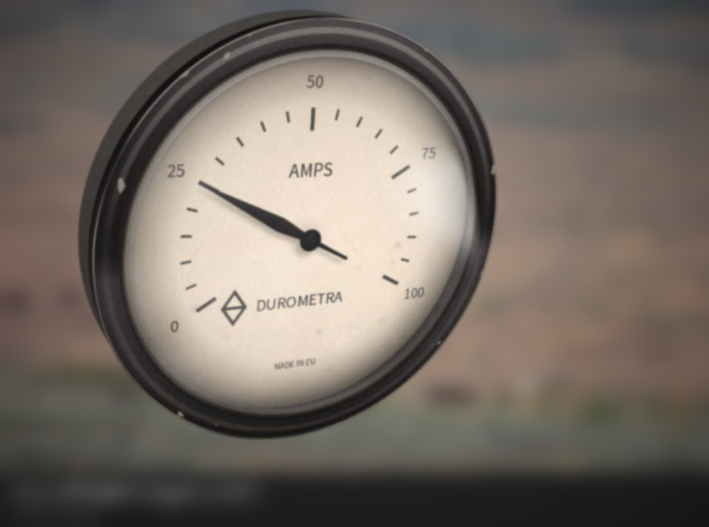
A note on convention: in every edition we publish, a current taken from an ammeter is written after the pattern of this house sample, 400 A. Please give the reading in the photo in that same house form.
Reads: 25 A
